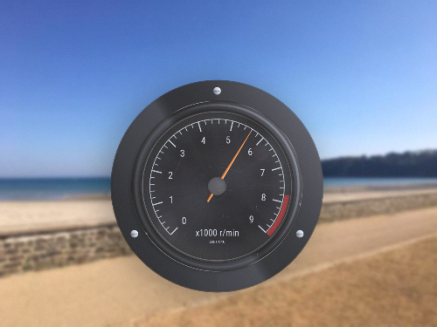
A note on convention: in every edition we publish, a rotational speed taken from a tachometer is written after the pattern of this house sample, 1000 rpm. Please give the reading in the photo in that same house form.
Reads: 5600 rpm
